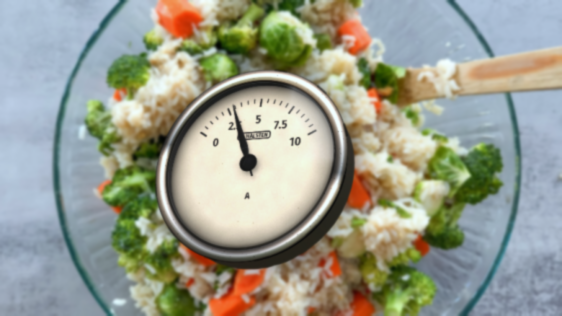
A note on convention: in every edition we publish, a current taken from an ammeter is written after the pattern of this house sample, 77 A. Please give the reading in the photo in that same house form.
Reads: 3 A
